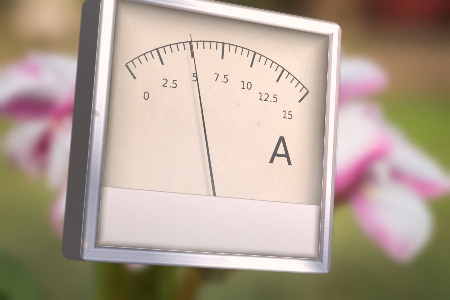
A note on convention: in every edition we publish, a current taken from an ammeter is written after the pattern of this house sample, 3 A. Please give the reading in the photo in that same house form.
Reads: 5 A
